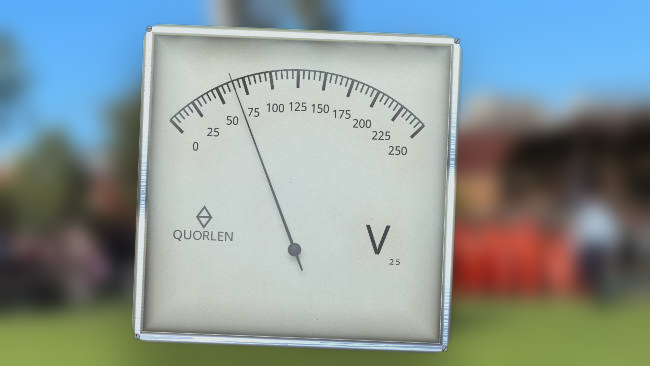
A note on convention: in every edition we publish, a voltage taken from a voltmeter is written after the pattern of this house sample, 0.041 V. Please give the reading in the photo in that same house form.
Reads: 65 V
